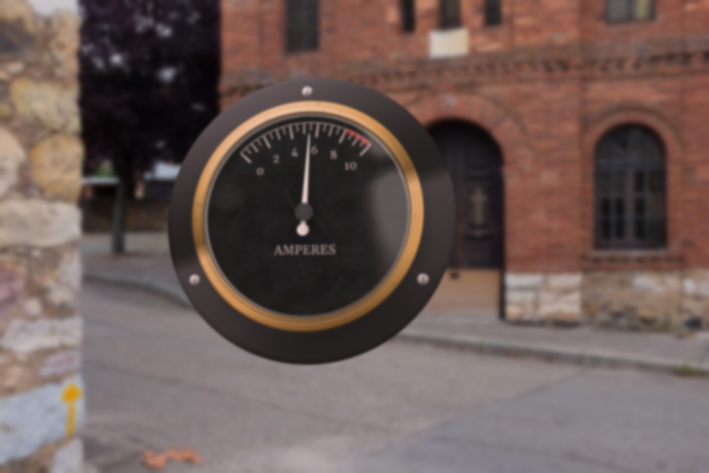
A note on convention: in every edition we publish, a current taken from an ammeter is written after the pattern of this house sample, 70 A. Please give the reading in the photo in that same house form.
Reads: 5.5 A
